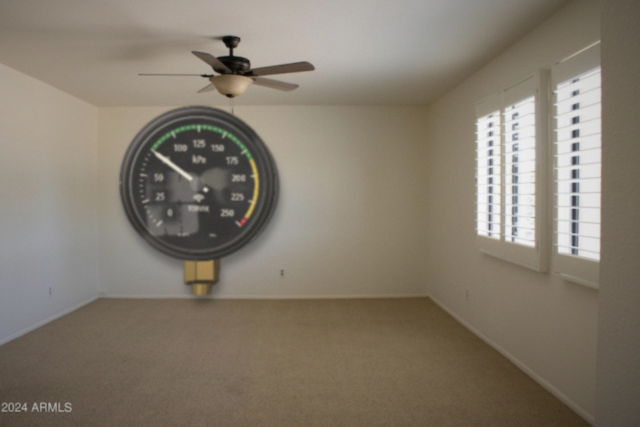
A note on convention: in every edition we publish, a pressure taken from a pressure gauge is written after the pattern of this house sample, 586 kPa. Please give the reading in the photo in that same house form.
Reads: 75 kPa
